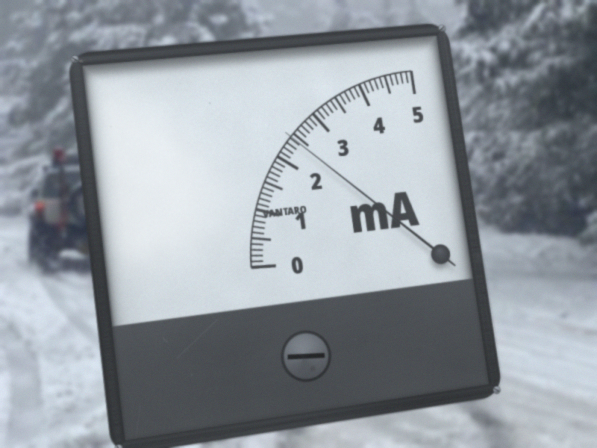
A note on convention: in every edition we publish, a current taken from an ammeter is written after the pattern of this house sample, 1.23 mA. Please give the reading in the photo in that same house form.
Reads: 2.4 mA
